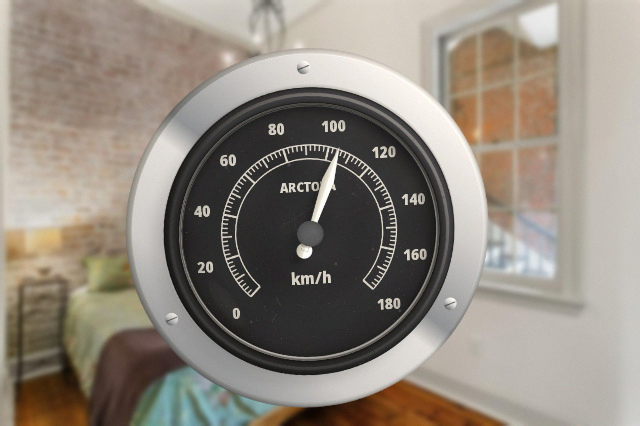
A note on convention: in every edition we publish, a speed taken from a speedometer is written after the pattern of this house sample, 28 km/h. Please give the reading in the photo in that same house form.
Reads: 104 km/h
